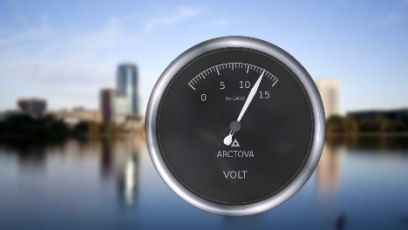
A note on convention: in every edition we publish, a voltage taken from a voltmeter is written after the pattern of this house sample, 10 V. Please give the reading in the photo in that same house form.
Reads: 12.5 V
